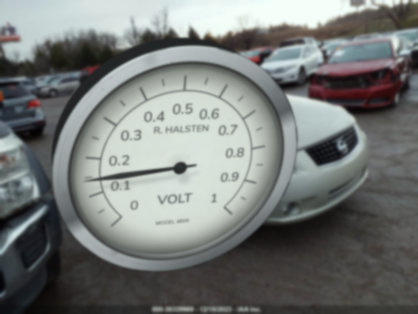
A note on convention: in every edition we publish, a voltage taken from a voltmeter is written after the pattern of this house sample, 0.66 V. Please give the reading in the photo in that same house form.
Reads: 0.15 V
